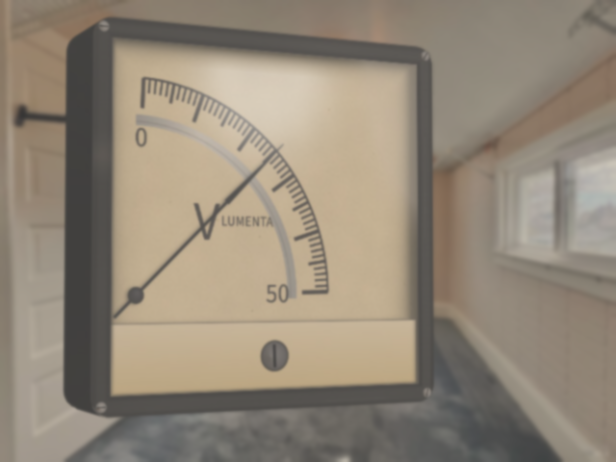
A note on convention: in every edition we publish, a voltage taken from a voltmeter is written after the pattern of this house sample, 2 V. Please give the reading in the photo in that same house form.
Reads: 25 V
